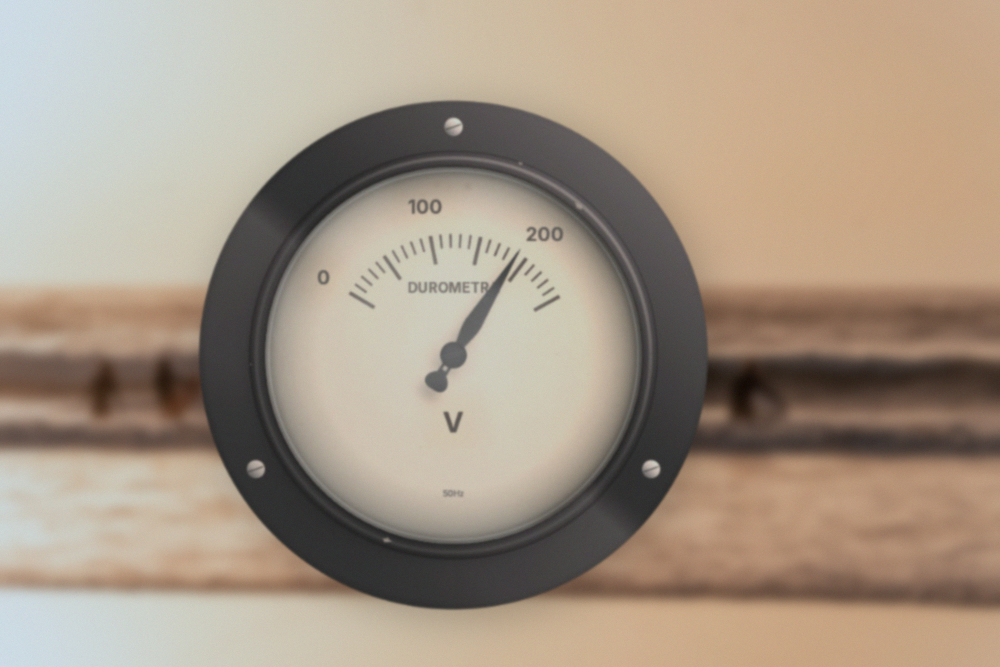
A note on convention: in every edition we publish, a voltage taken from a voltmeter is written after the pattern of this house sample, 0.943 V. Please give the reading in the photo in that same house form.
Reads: 190 V
